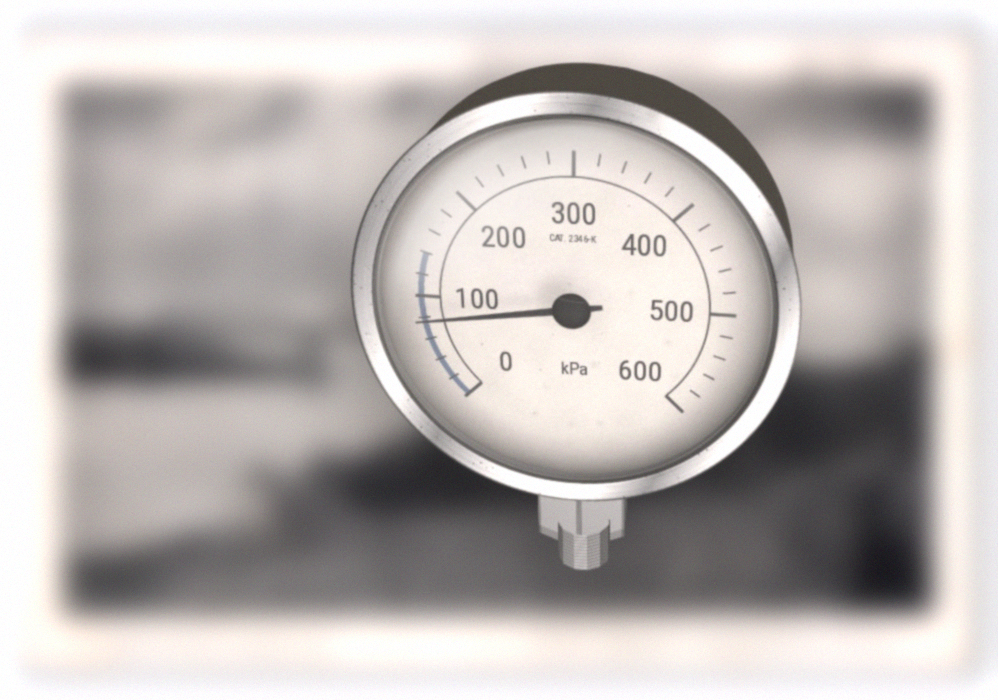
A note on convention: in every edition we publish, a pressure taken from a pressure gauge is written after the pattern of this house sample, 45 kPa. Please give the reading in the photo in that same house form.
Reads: 80 kPa
